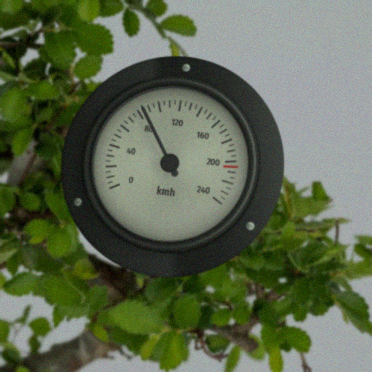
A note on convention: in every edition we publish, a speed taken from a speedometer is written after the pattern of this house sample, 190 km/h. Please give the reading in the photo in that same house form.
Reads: 85 km/h
